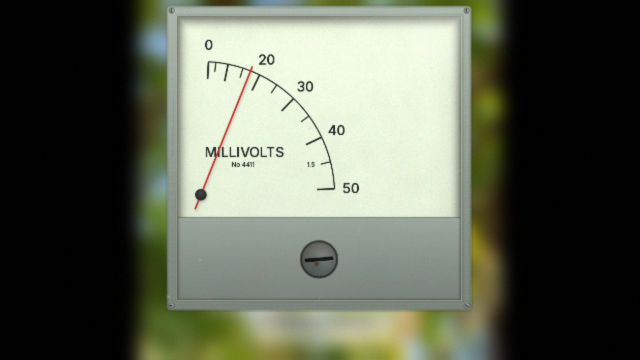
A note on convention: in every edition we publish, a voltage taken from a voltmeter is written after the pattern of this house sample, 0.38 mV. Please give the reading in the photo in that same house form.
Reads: 17.5 mV
